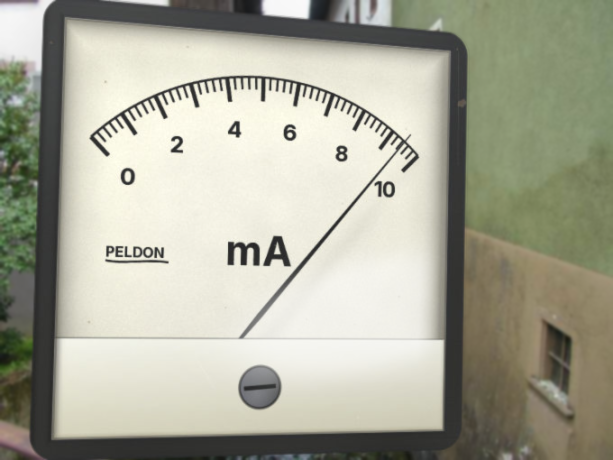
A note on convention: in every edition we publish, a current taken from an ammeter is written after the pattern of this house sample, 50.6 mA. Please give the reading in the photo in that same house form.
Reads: 9.4 mA
